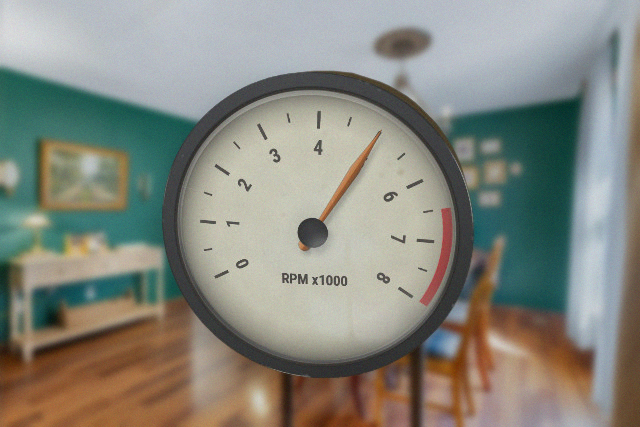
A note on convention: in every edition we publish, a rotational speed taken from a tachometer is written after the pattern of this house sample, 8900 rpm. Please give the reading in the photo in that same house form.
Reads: 5000 rpm
